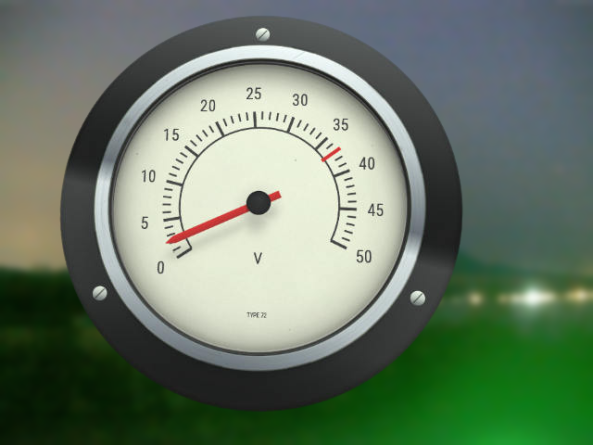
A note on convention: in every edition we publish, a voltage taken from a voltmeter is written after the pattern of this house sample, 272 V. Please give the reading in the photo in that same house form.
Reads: 2 V
